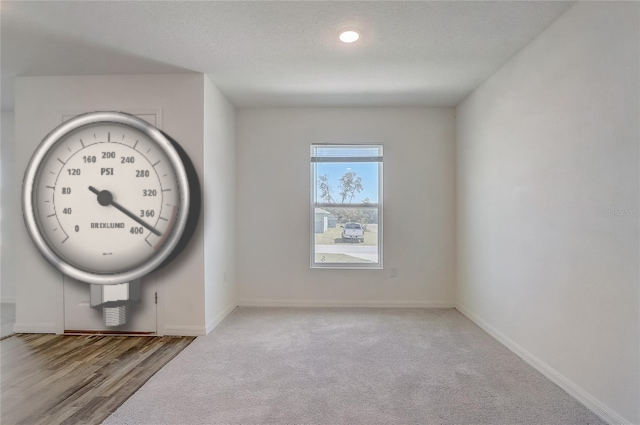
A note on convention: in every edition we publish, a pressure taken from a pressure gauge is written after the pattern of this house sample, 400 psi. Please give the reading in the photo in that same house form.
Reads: 380 psi
